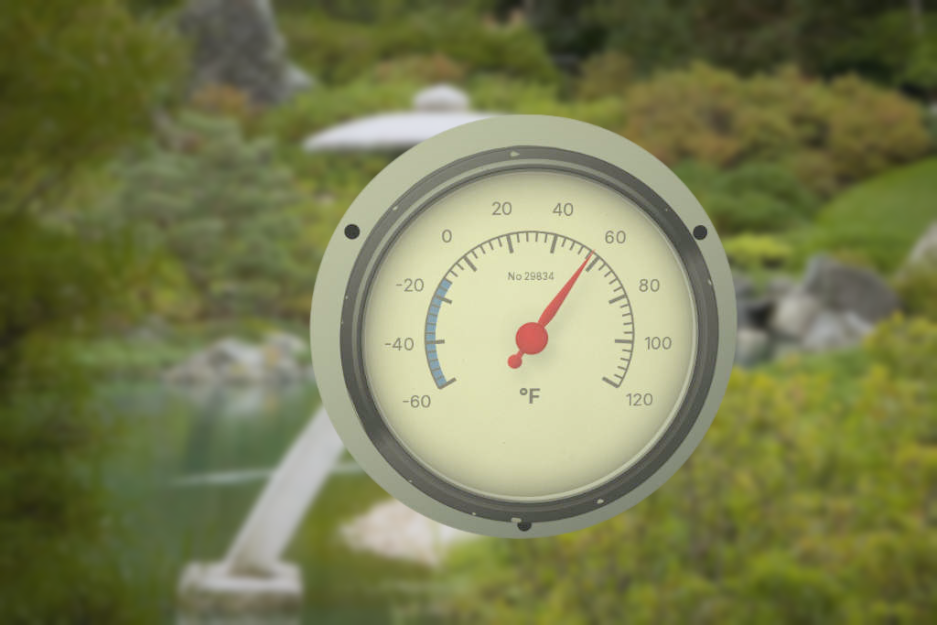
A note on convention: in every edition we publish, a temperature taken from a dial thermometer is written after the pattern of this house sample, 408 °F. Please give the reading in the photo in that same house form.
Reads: 56 °F
